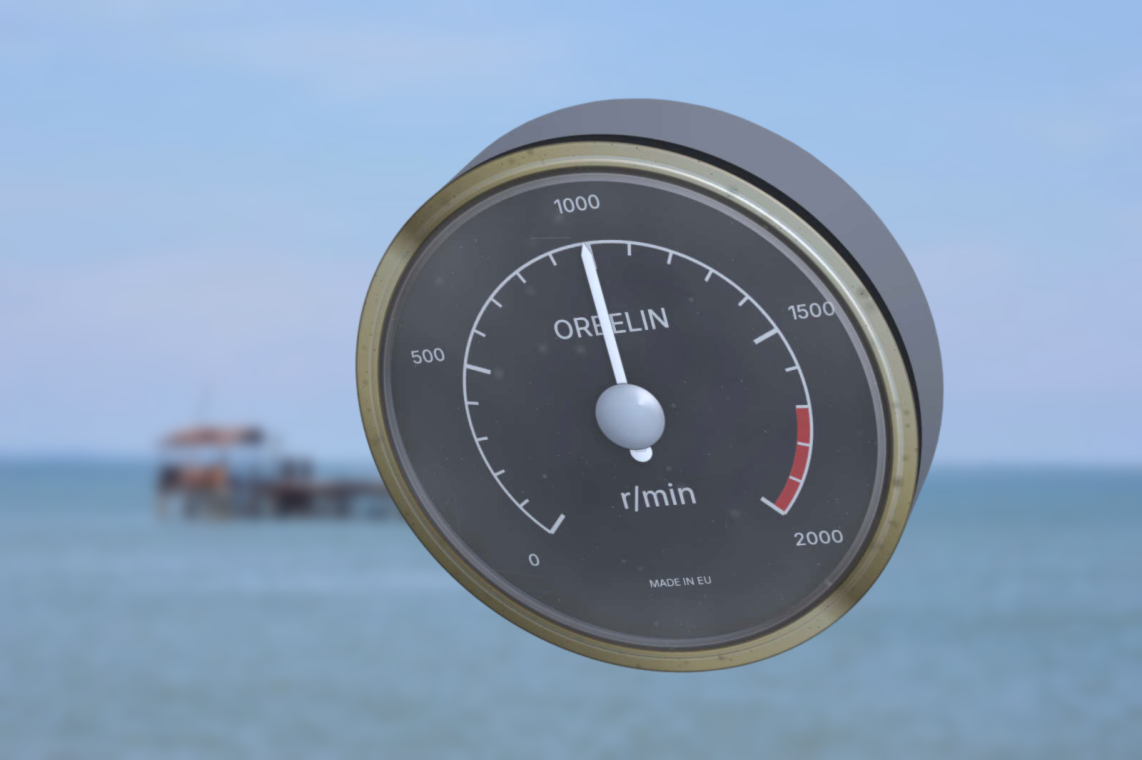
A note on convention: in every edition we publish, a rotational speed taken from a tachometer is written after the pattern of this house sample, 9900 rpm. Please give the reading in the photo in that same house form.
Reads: 1000 rpm
